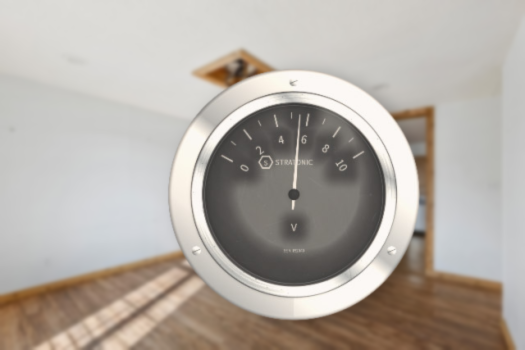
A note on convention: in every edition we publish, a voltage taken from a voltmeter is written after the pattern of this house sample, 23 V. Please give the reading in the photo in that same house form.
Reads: 5.5 V
